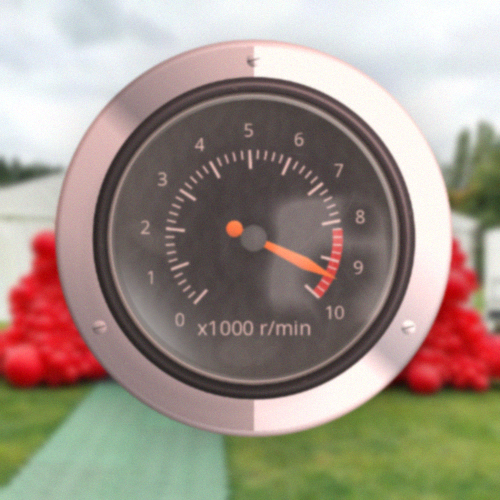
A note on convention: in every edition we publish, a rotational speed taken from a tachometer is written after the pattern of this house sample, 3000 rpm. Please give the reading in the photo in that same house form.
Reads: 9400 rpm
